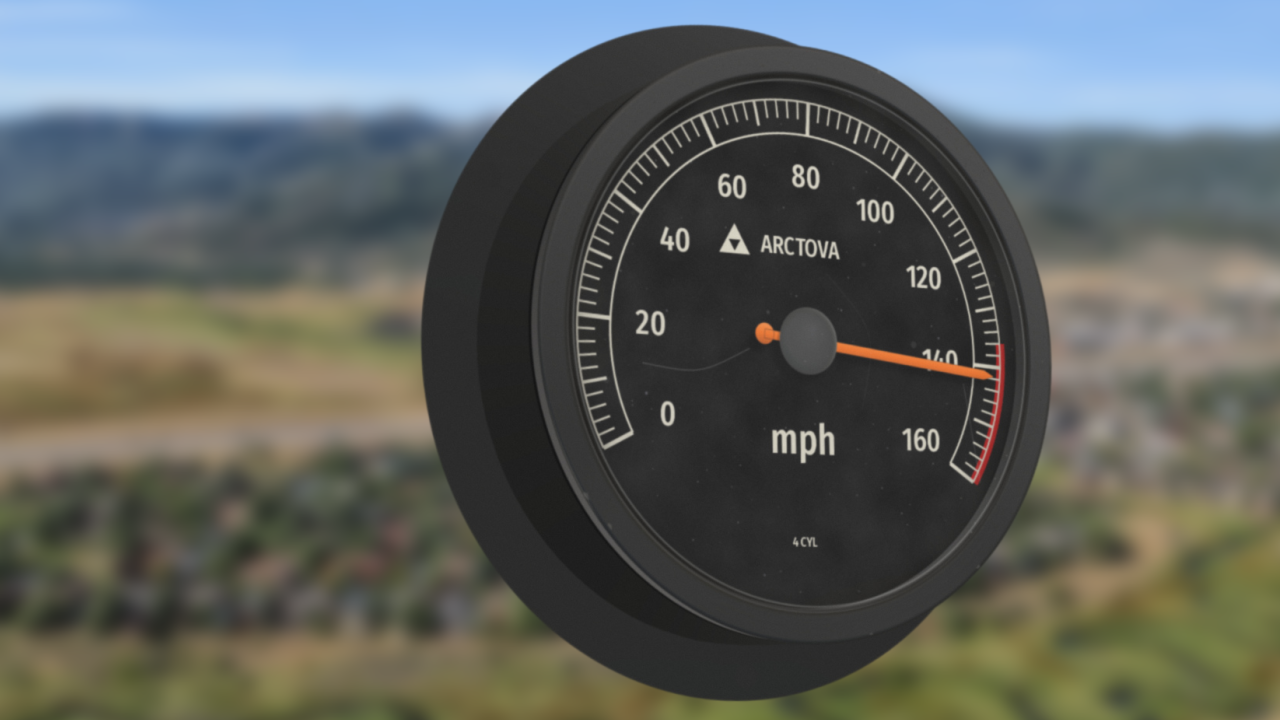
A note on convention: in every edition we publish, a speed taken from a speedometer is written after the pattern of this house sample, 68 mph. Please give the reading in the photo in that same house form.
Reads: 142 mph
